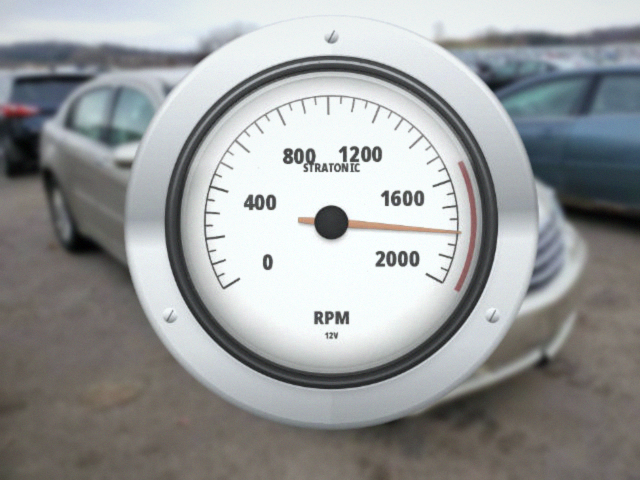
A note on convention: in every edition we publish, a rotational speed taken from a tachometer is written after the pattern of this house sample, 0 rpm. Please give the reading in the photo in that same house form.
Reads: 1800 rpm
